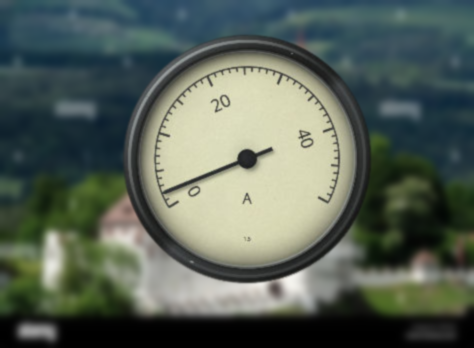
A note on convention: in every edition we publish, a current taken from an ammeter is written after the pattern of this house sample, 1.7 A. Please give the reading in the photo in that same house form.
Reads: 2 A
